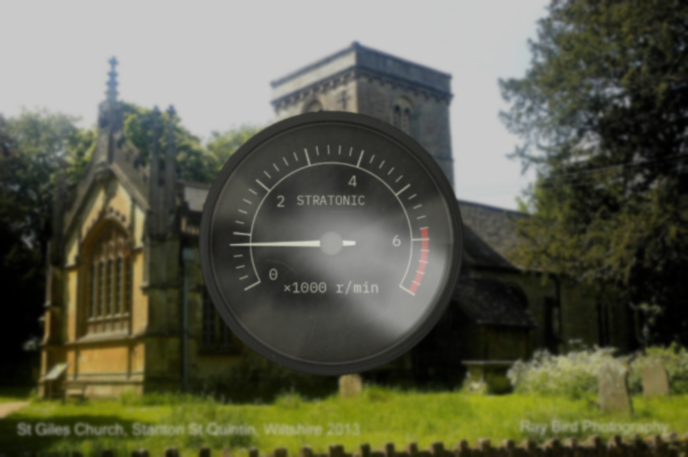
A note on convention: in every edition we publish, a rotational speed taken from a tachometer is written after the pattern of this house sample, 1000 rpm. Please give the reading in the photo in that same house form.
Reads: 800 rpm
